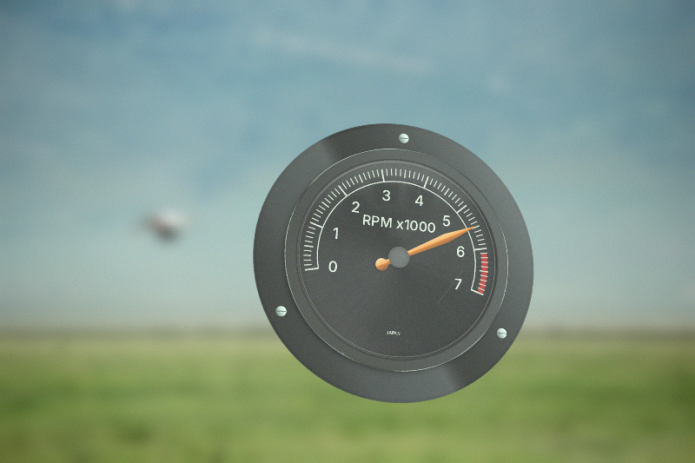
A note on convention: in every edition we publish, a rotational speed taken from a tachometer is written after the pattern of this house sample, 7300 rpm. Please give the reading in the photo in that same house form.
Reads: 5500 rpm
